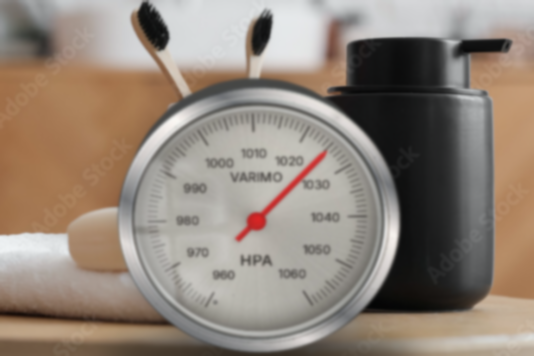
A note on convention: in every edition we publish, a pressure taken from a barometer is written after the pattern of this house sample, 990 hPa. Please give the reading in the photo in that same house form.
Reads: 1025 hPa
